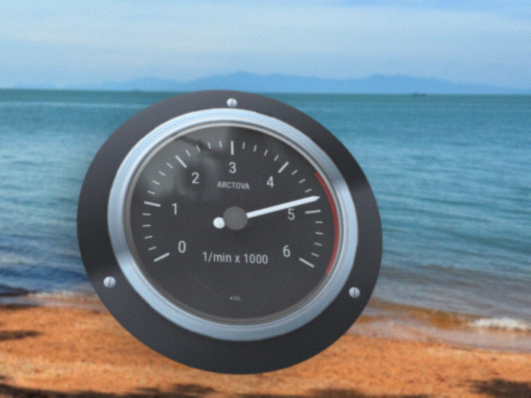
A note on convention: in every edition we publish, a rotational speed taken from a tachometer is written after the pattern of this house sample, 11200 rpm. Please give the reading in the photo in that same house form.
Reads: 4800 rpm
